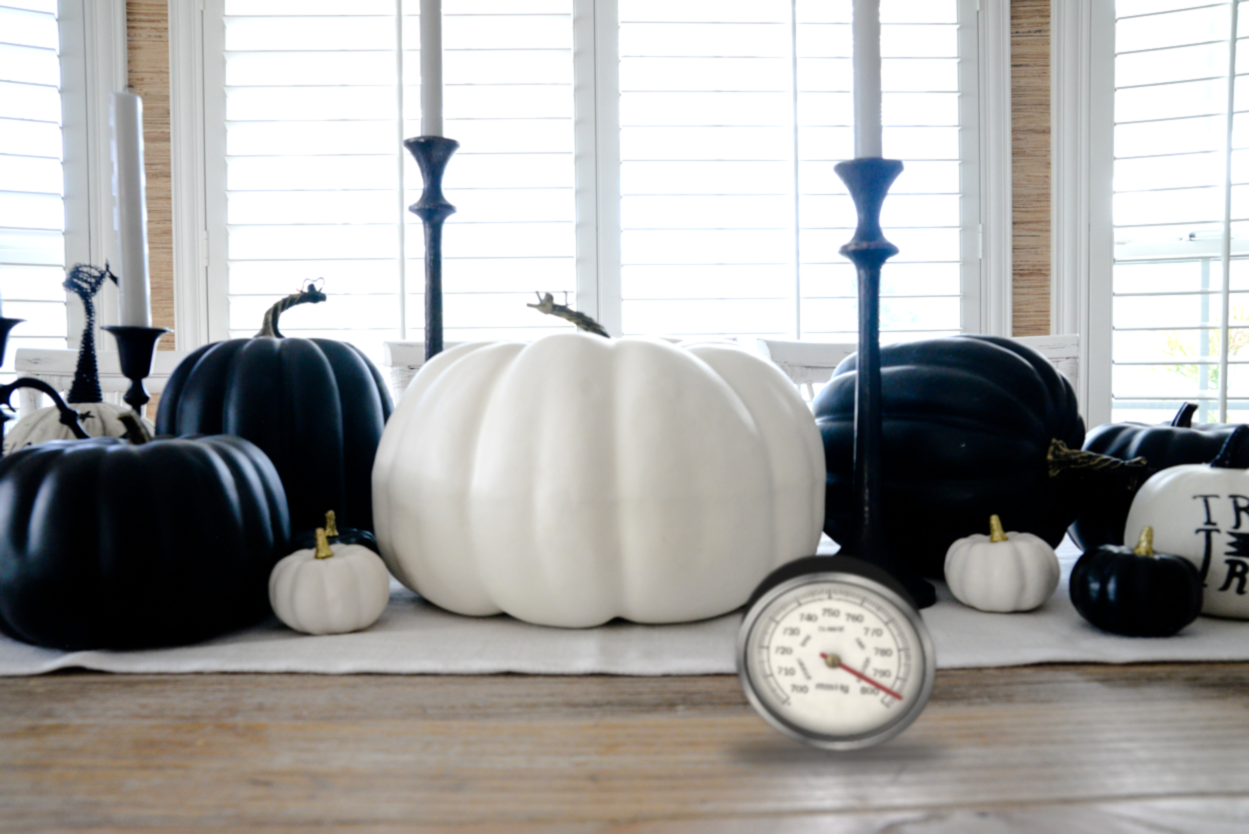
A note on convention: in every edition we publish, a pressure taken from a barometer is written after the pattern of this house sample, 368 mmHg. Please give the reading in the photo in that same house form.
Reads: 795 mmHg
